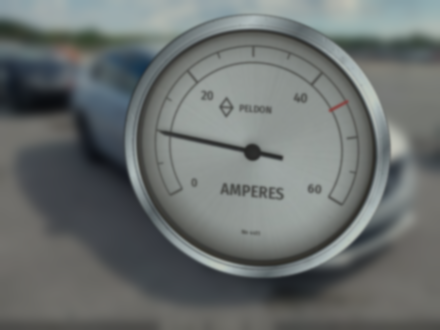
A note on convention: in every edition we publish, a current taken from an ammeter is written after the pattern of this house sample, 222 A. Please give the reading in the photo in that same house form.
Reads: 10 A
